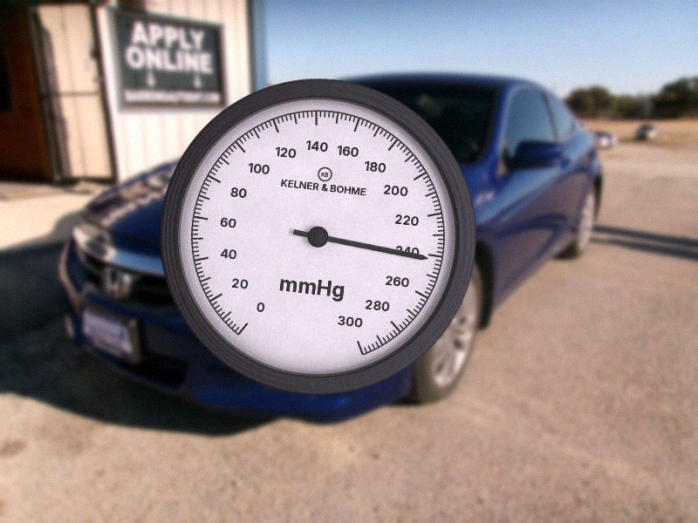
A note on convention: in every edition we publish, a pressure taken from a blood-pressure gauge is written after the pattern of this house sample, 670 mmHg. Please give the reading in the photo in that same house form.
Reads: 242 mmHg
